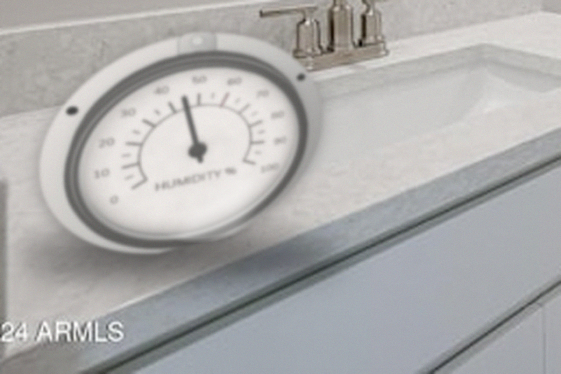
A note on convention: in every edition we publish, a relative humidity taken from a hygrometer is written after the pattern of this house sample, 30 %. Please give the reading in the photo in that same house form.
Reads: 45 %
